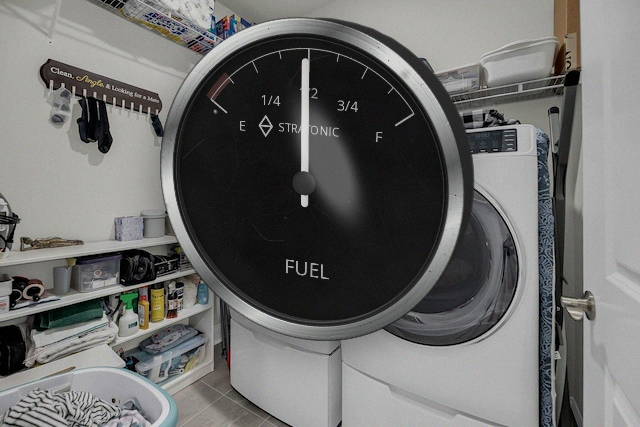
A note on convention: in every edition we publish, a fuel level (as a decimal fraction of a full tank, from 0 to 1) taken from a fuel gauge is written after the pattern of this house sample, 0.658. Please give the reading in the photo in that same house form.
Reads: 0.5
